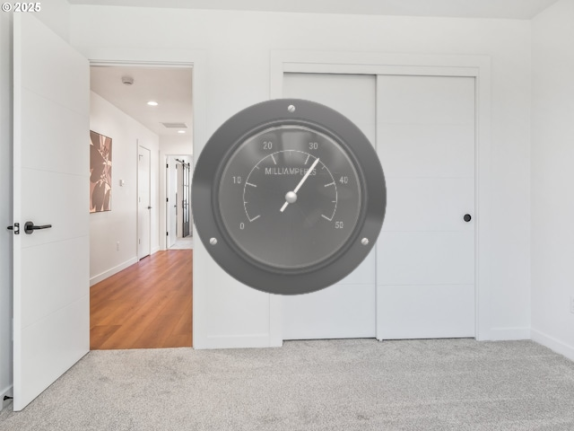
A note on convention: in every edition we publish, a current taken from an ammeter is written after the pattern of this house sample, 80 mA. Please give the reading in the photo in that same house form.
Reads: 32.5 mA
